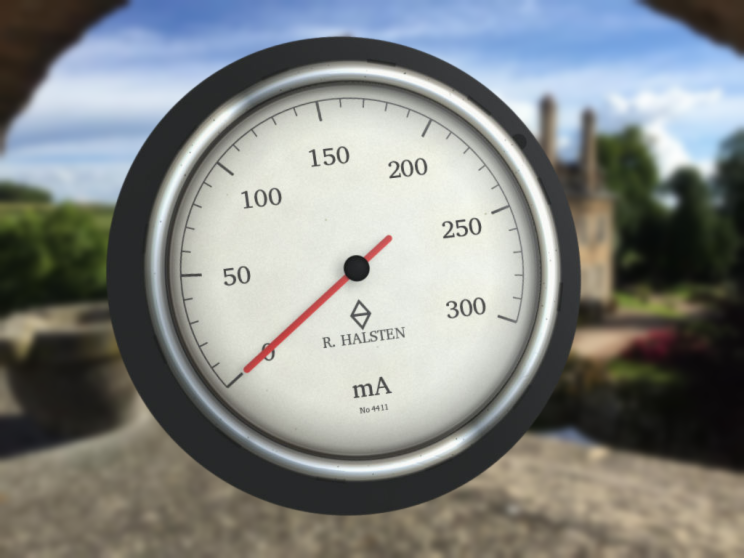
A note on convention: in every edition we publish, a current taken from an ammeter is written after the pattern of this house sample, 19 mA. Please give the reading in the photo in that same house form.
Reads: 0 mA
